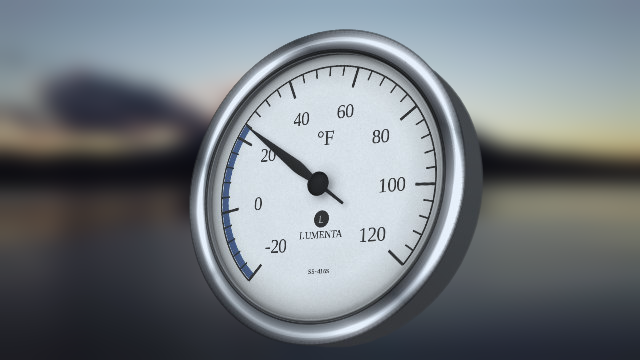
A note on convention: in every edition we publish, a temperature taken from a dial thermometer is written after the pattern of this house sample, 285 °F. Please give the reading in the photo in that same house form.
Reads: 24 °F
